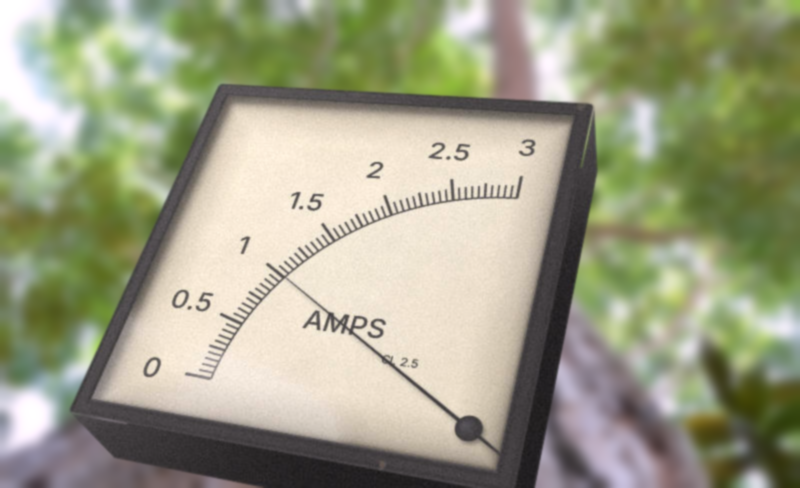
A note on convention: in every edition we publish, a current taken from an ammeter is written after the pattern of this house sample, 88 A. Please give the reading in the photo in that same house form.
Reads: 1 A
